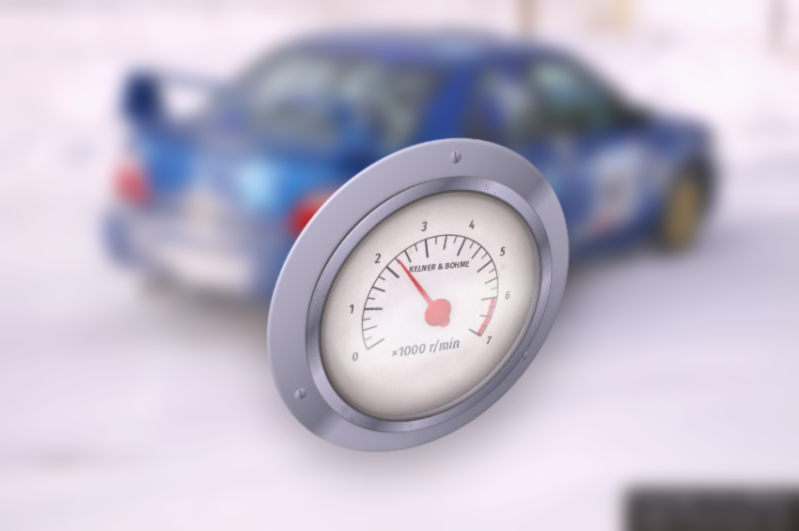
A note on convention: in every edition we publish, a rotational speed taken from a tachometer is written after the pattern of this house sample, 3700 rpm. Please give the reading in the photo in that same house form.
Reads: 2250 rpm
